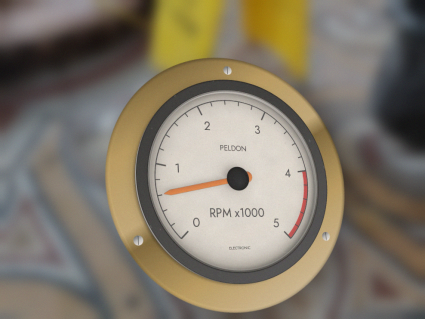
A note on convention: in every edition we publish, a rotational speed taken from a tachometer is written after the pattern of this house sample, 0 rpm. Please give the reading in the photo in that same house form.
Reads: 600 rpm
